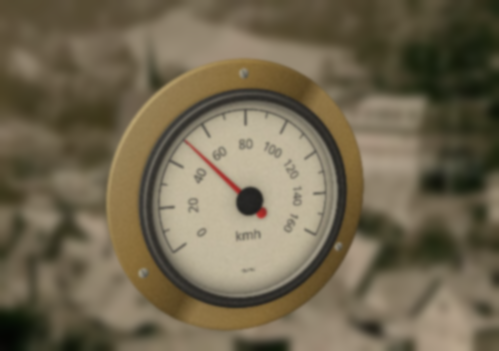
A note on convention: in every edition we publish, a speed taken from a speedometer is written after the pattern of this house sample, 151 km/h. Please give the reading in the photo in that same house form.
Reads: 50 km/h
